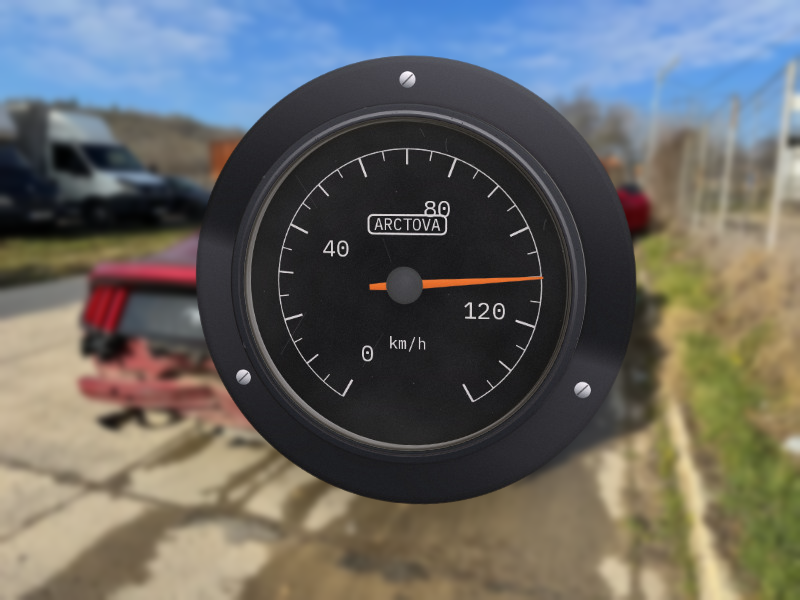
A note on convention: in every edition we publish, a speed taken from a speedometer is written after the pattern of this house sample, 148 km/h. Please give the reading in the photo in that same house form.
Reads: 110 km/h
